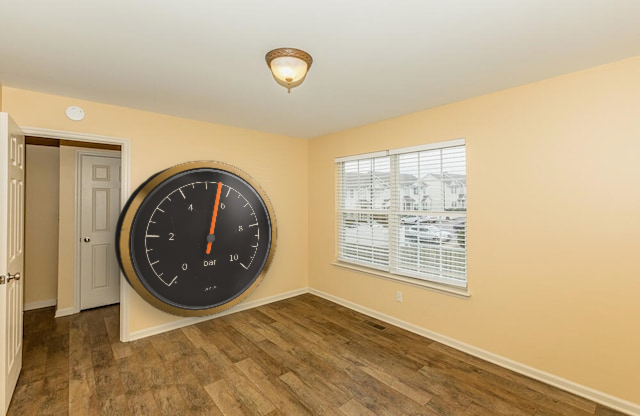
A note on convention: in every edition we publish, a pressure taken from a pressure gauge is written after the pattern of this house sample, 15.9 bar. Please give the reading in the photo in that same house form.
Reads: 5.5 bar
